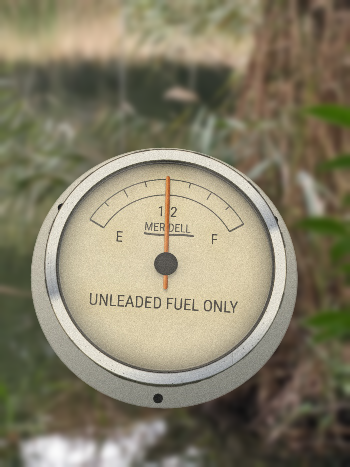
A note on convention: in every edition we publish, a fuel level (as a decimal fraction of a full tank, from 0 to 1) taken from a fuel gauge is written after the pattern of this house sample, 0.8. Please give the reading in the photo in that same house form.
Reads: 0.5
